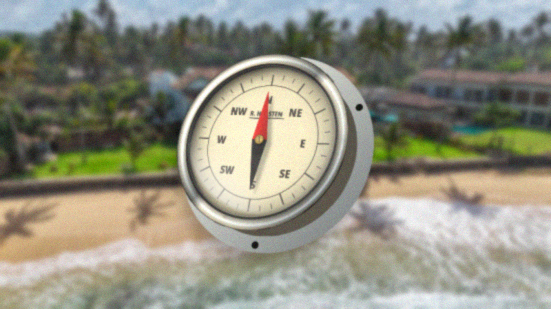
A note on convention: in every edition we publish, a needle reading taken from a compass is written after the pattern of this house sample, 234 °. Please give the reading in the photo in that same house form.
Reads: 0 °
